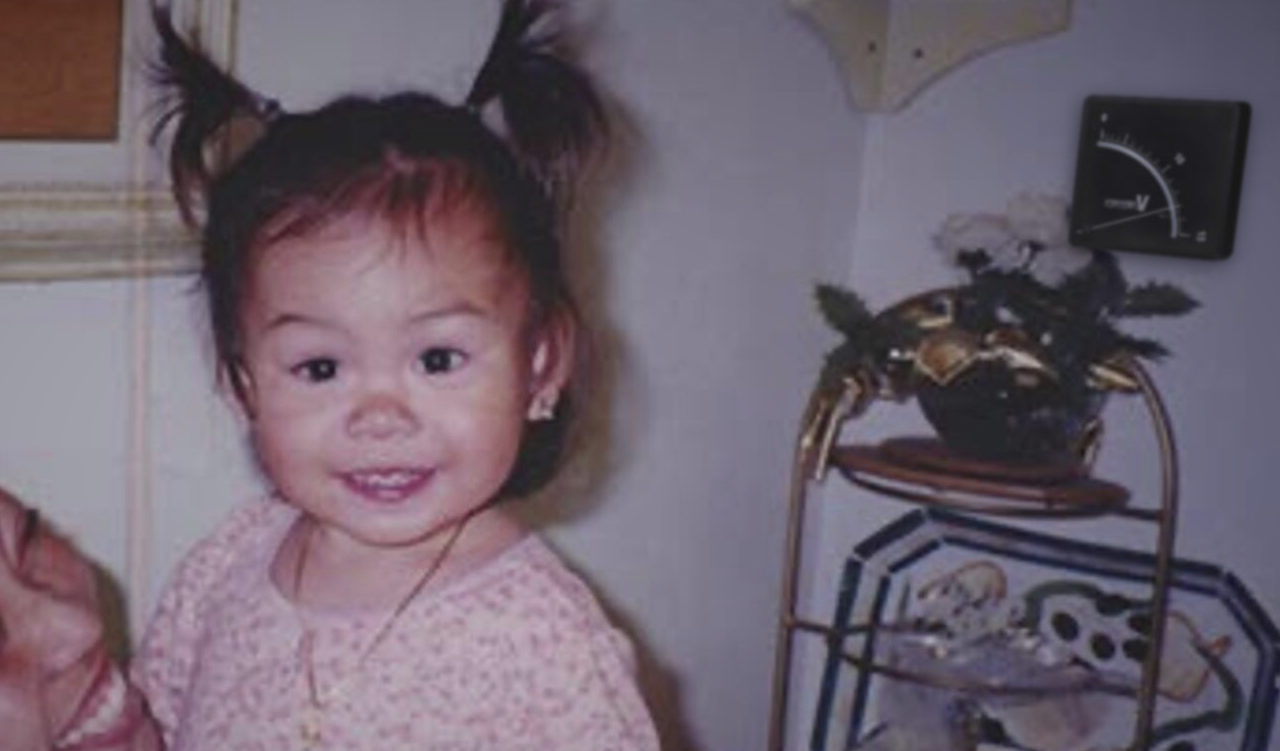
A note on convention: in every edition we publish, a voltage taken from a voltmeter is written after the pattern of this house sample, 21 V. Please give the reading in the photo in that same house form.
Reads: 13 V
